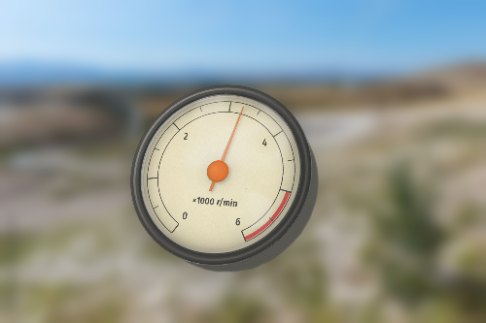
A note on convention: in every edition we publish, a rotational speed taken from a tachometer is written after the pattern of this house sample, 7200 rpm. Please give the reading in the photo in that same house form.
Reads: 3250 rpm
